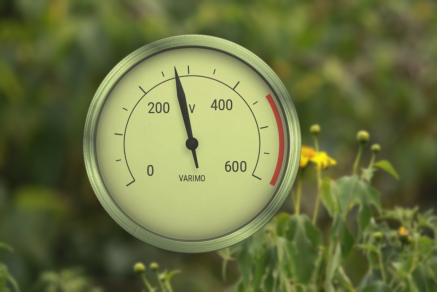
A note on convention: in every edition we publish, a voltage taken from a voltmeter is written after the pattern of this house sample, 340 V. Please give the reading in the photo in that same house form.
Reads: 275 V
